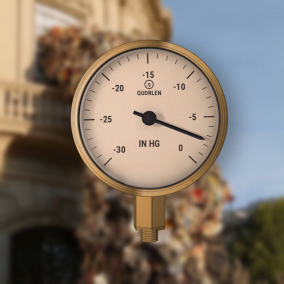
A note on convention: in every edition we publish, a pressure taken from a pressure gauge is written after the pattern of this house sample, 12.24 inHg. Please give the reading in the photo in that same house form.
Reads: -2.5 inHg
